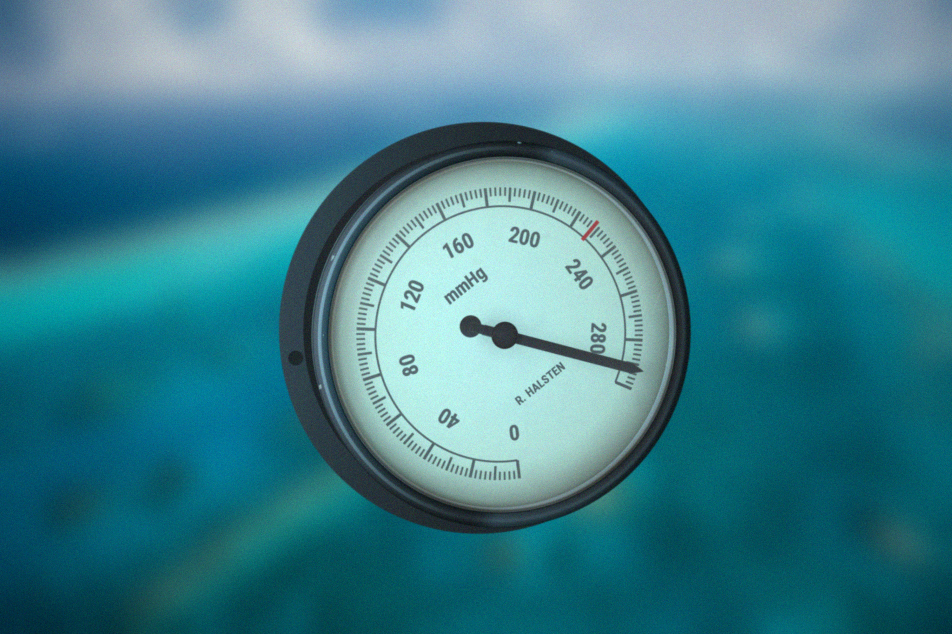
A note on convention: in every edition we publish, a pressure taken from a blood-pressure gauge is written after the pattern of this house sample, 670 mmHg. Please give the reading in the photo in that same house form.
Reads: 292 mmHg
